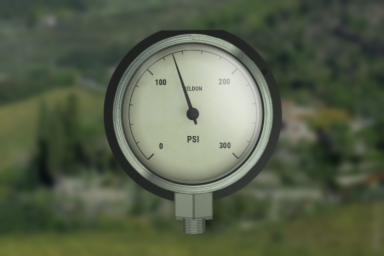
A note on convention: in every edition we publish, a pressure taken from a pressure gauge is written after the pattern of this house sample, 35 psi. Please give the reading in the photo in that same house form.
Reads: 130 psi
